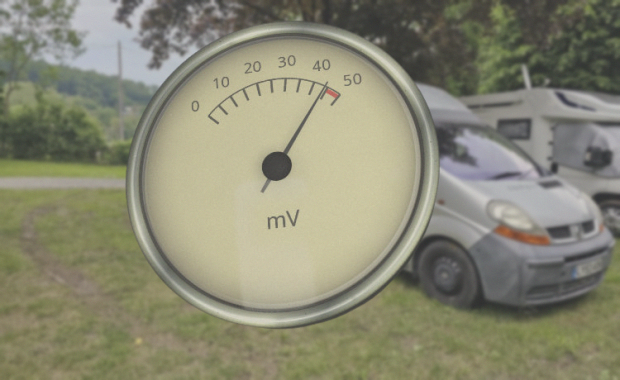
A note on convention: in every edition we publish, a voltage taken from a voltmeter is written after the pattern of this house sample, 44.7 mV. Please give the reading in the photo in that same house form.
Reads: 45 mV
